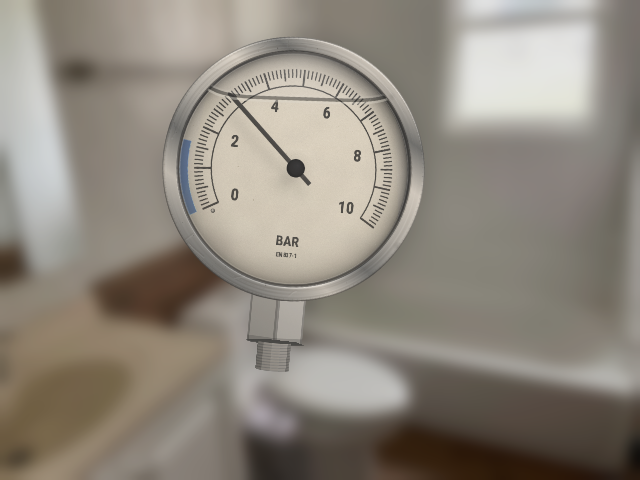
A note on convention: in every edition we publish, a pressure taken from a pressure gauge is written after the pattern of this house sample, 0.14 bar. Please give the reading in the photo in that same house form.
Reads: 3 bar
